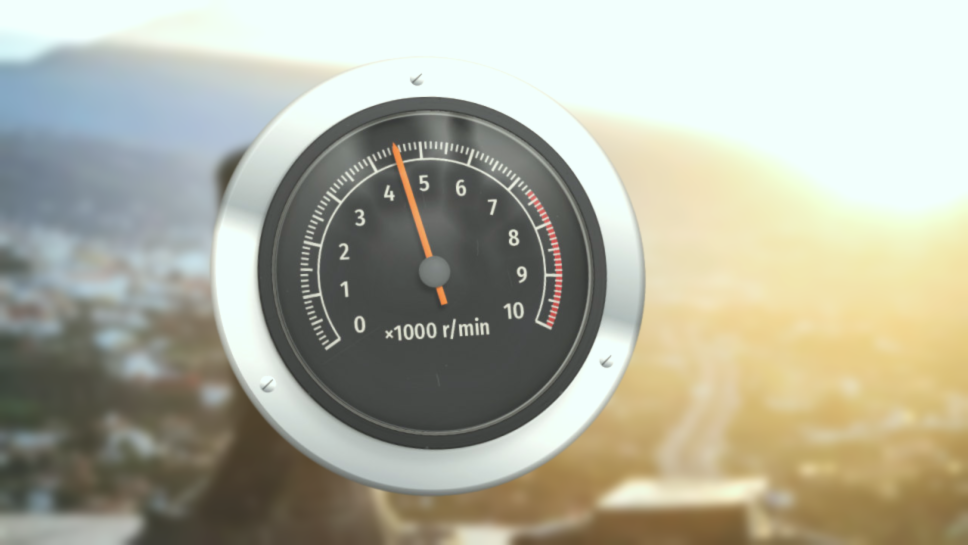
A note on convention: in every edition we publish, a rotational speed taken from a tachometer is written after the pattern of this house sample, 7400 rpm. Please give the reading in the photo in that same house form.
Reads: 4500 rpm
